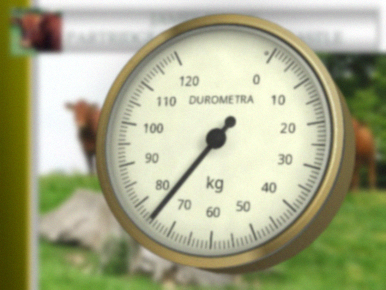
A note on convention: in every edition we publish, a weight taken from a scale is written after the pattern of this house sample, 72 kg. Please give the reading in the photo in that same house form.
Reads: 75 kg
